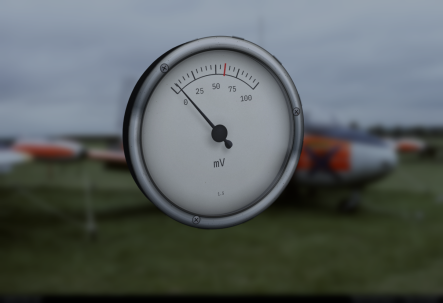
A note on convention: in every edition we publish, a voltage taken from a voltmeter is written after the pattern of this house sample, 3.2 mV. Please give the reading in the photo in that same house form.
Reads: 5 mV
